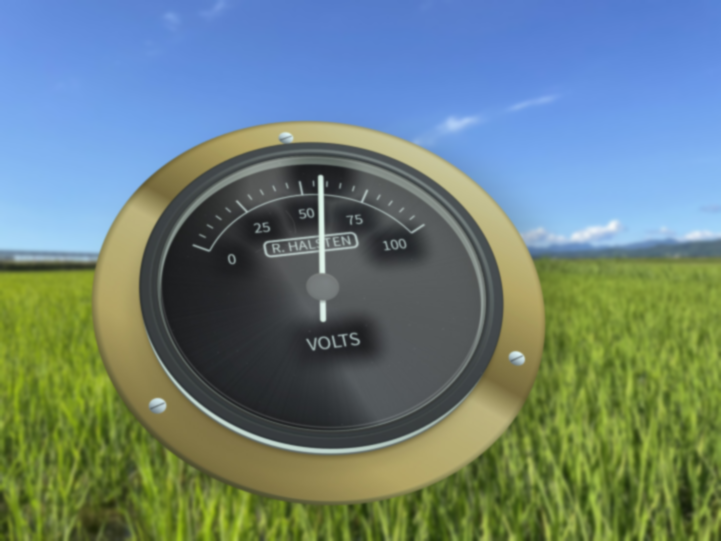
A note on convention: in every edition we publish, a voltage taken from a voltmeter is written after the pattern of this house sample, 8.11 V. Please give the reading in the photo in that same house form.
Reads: 57.5 V
